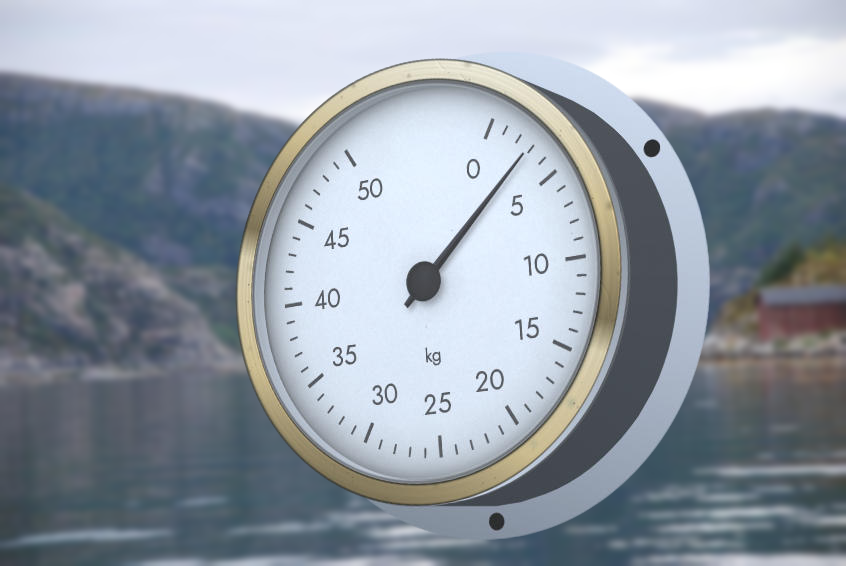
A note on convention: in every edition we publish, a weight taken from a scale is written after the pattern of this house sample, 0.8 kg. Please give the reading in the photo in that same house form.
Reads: 3 kg
